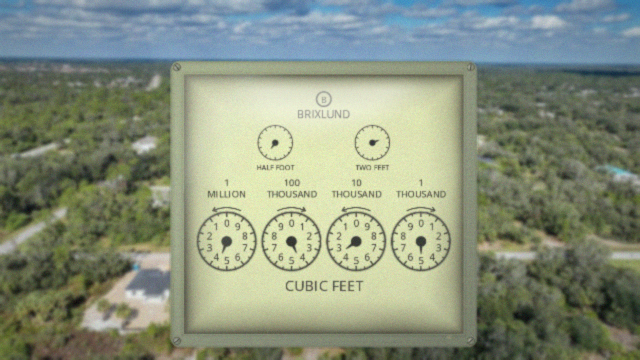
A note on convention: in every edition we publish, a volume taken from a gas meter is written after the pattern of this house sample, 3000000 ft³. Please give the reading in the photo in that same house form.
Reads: 443500 ft³
